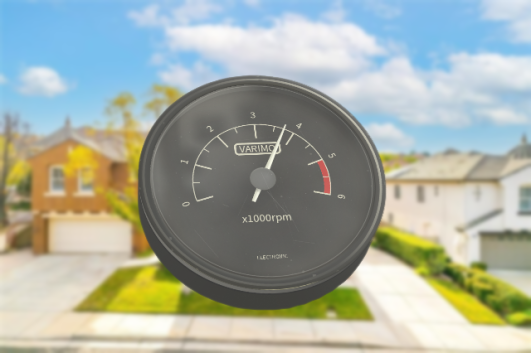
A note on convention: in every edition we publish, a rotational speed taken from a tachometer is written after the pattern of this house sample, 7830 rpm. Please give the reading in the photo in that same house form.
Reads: 3750 rpm
